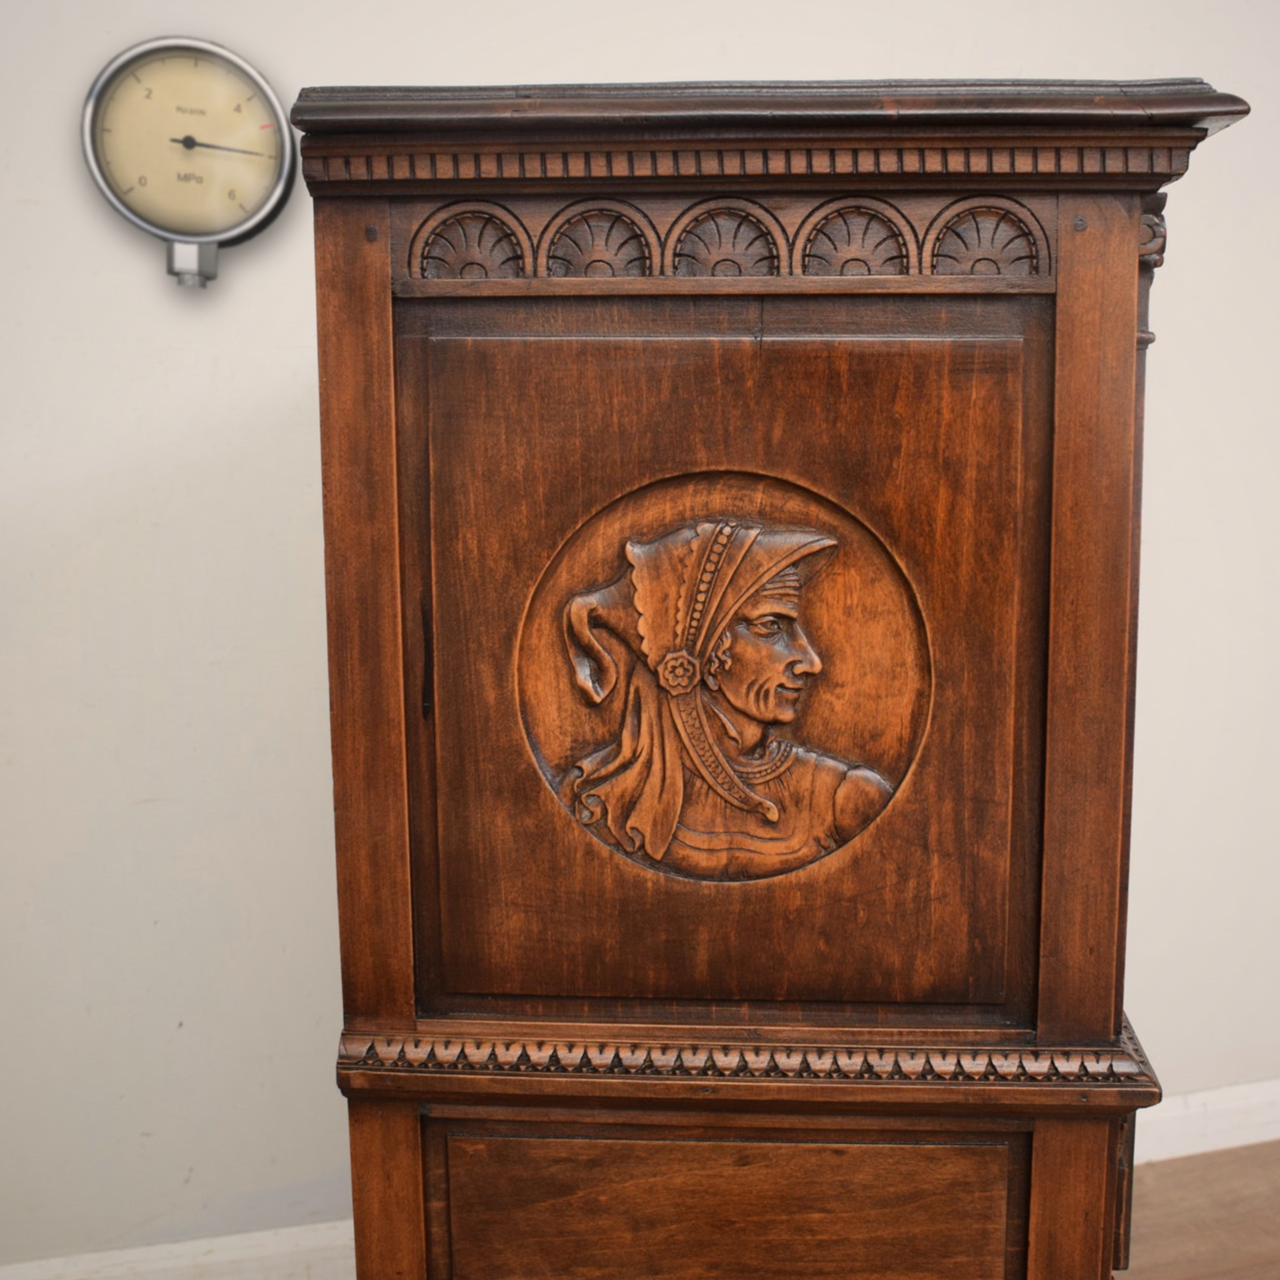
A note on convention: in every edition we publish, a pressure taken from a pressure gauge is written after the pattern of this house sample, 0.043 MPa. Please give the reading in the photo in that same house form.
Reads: 5 MPa
